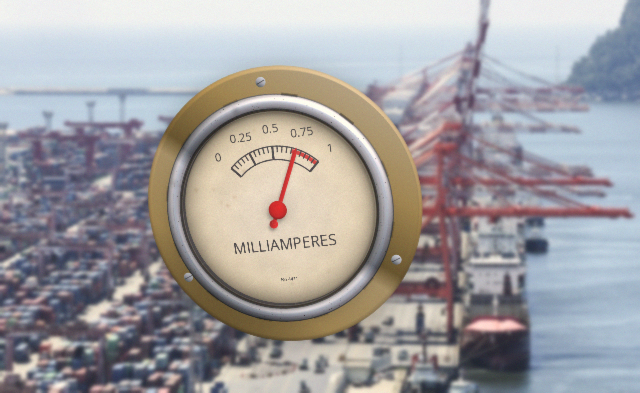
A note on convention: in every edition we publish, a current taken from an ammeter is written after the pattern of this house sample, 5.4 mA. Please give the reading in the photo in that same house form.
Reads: 0.75 mA
